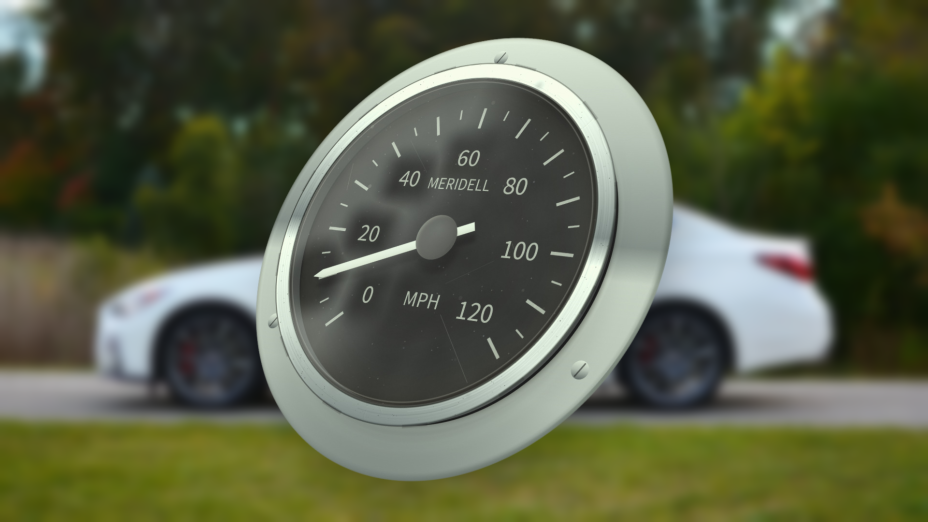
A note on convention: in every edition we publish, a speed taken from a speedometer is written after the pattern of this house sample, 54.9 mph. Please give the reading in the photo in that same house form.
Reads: 10 mph
